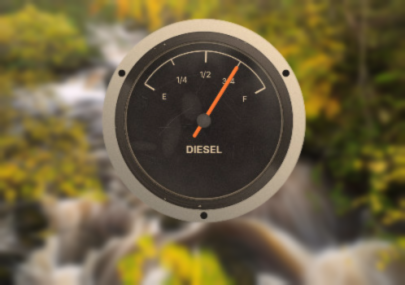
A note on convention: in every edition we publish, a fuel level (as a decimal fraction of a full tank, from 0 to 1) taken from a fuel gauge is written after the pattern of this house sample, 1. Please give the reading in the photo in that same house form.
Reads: 0.75
